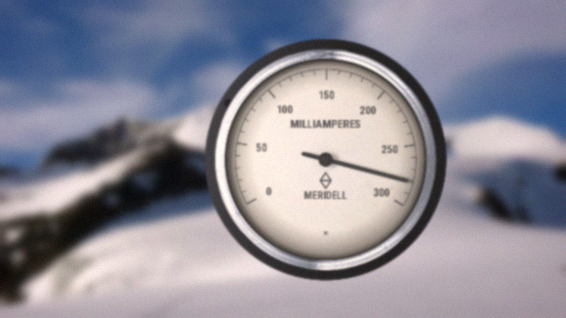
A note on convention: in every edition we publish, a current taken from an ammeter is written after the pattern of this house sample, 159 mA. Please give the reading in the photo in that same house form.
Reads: 280 mA
